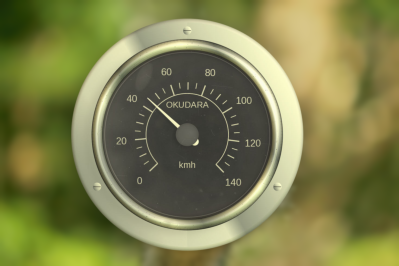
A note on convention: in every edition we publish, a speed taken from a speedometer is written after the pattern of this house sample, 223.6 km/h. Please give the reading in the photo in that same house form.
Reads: 45 km/h
